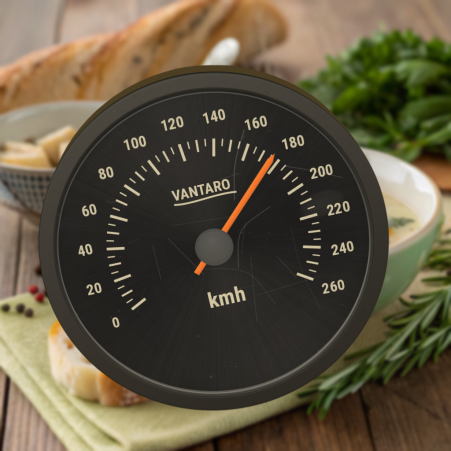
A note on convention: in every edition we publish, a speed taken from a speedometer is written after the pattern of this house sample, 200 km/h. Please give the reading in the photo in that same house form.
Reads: 175 km/h
